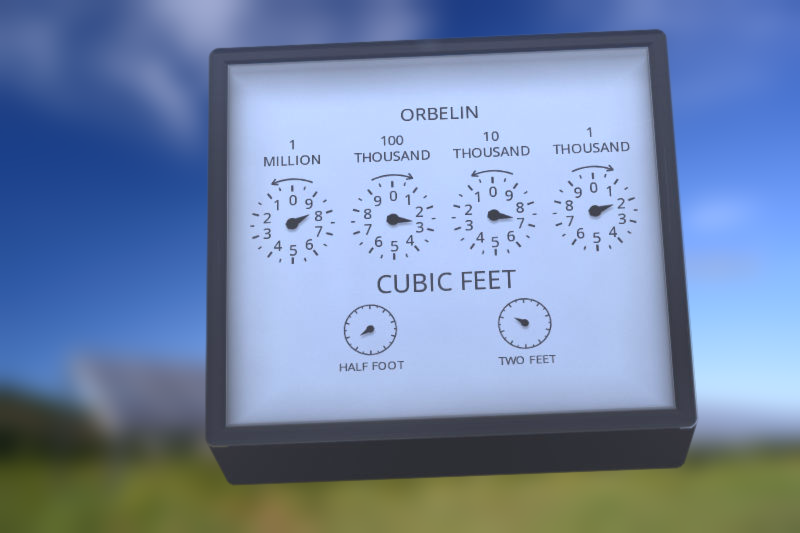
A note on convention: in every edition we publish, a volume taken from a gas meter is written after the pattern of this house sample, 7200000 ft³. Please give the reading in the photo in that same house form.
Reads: 827200 ft³
